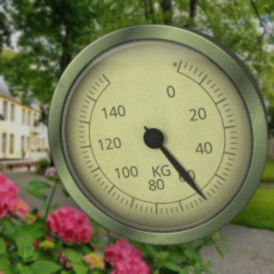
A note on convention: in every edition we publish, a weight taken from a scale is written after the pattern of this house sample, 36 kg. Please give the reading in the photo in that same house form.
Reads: 60 kg
